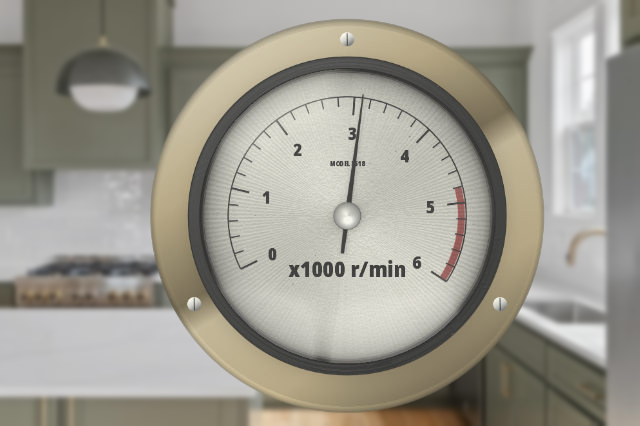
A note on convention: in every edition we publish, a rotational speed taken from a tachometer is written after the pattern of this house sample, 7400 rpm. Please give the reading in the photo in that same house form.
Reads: 3100 rpm
